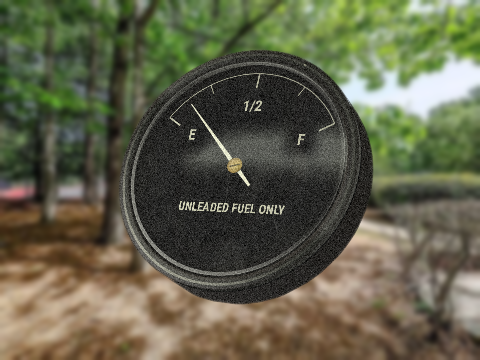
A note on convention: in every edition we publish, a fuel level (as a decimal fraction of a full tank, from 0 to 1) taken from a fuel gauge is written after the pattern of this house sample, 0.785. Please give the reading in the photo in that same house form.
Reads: 0.125
